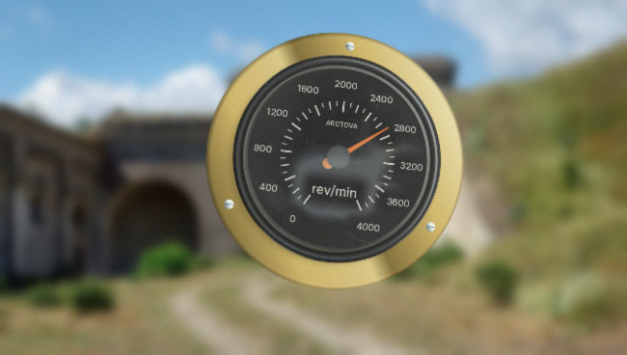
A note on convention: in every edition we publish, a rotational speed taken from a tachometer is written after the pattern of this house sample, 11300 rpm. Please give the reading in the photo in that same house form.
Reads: 2700 rpm
